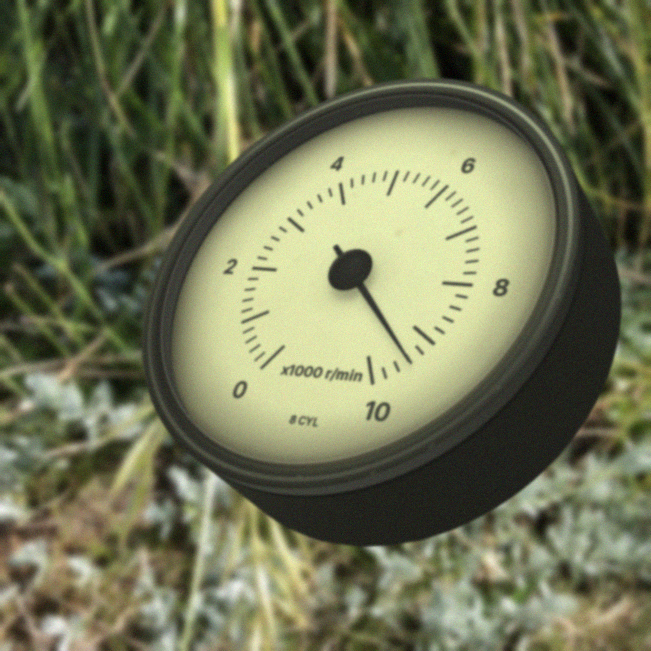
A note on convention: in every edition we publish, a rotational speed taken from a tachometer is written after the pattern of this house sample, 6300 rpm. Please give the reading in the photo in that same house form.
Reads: 9400 rpm
